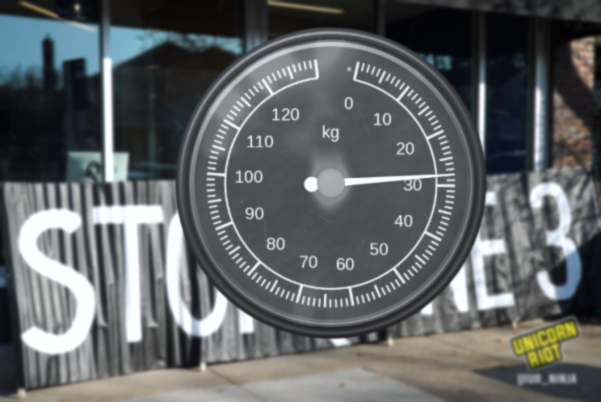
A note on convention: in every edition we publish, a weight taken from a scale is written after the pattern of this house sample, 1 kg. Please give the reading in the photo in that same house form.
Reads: 28 kg
